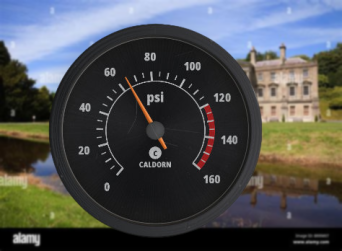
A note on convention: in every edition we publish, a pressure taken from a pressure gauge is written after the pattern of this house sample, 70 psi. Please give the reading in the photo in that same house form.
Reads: 65 psi
